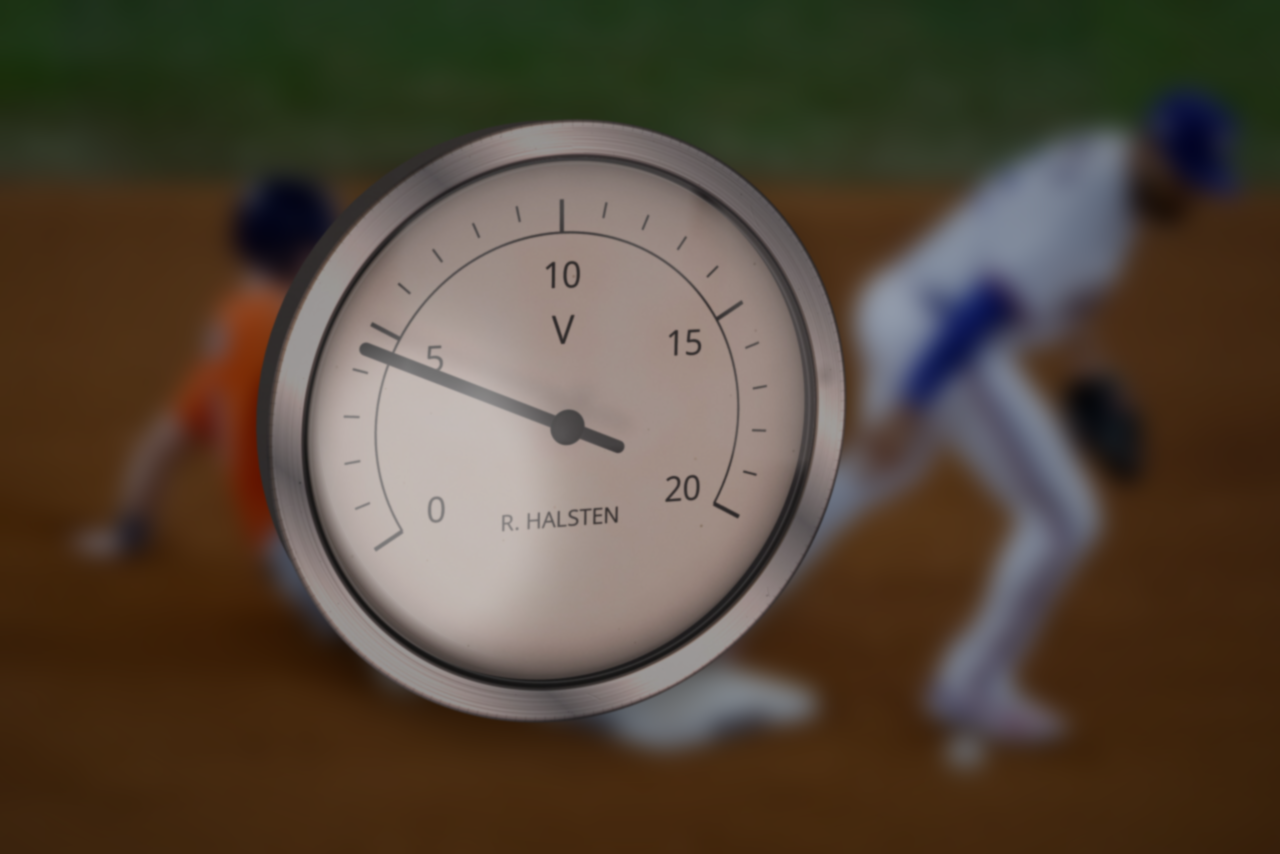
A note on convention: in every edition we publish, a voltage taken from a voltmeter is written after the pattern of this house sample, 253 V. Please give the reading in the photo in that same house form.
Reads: 4.5 V
